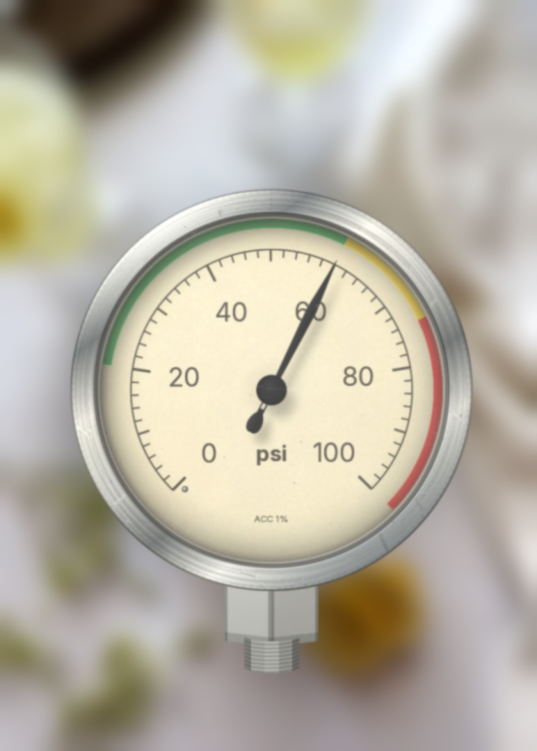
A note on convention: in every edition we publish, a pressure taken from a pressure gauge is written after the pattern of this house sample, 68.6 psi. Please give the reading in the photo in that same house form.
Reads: 60 psi
